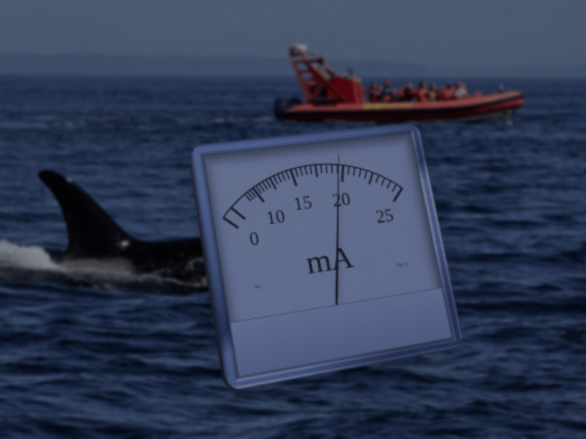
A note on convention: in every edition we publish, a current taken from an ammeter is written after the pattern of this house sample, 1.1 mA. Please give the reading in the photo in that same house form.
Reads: 19.5 mA
